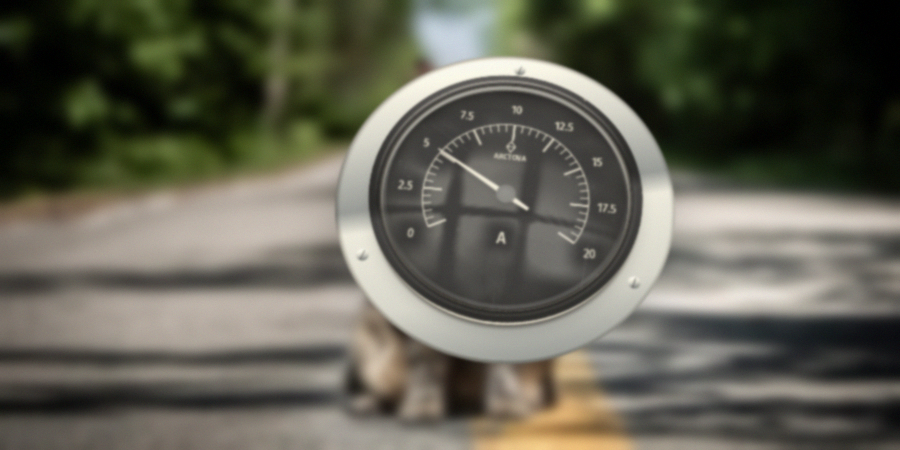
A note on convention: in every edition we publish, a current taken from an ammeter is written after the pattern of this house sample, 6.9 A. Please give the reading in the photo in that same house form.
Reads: 5 A
